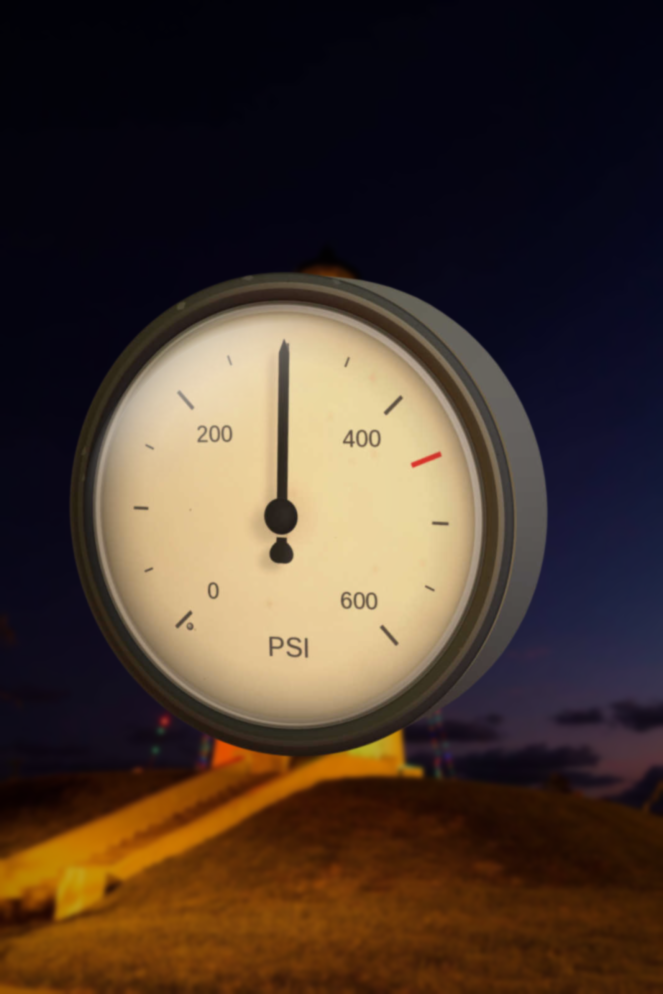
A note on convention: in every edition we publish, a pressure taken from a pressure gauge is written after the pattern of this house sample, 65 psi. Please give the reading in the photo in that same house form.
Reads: 300 psi
